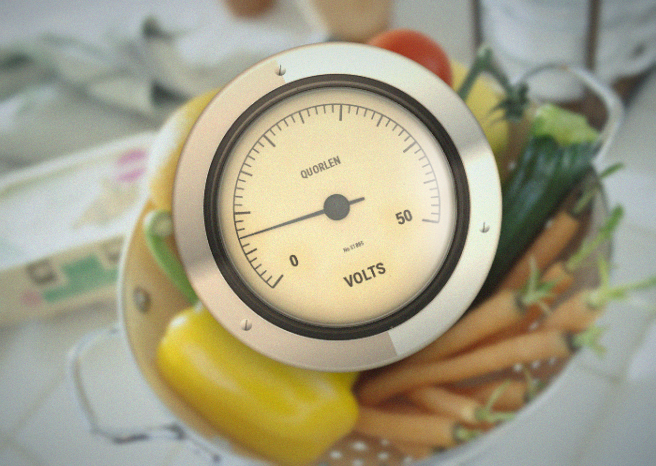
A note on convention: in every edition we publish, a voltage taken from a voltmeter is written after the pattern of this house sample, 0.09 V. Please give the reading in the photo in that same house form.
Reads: 7 V
